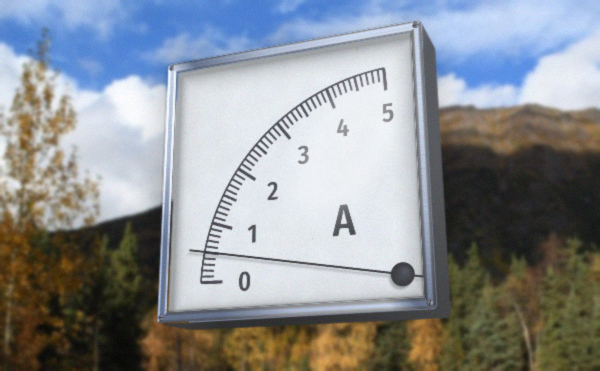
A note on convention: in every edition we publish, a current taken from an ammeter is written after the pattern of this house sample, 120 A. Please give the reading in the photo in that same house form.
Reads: 0.5 A
